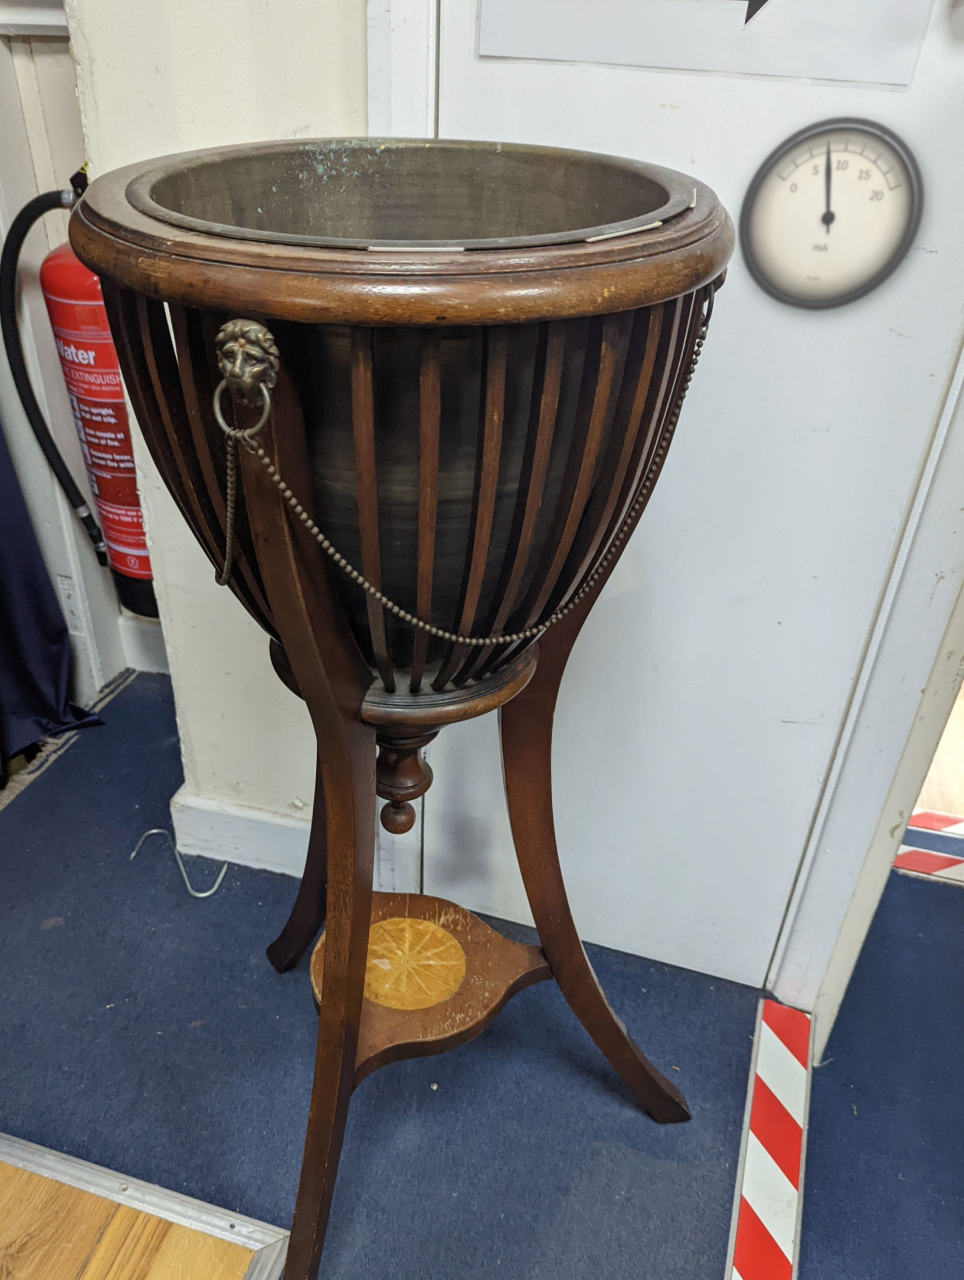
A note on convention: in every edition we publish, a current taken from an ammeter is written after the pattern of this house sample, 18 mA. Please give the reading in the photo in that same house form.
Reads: 7.5 mA
